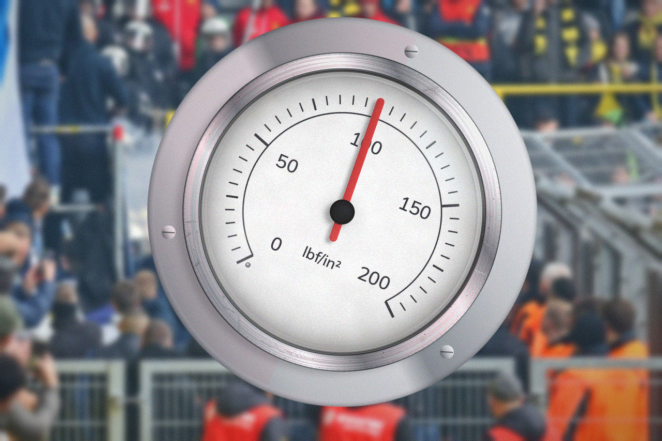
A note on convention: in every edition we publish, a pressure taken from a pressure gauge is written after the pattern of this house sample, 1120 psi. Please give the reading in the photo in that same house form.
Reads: 100 psi
